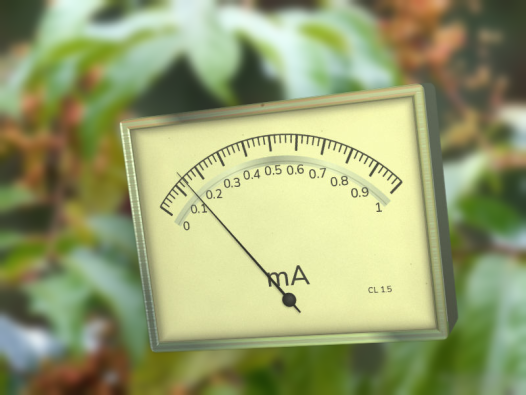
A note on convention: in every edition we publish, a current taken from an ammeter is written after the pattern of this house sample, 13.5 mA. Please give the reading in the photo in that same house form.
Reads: 0.14 mA
